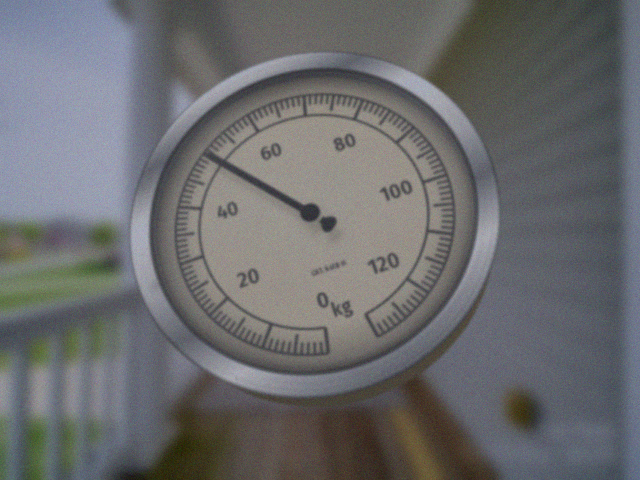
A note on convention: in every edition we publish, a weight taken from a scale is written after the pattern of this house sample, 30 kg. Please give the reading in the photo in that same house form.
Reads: 50 kg
